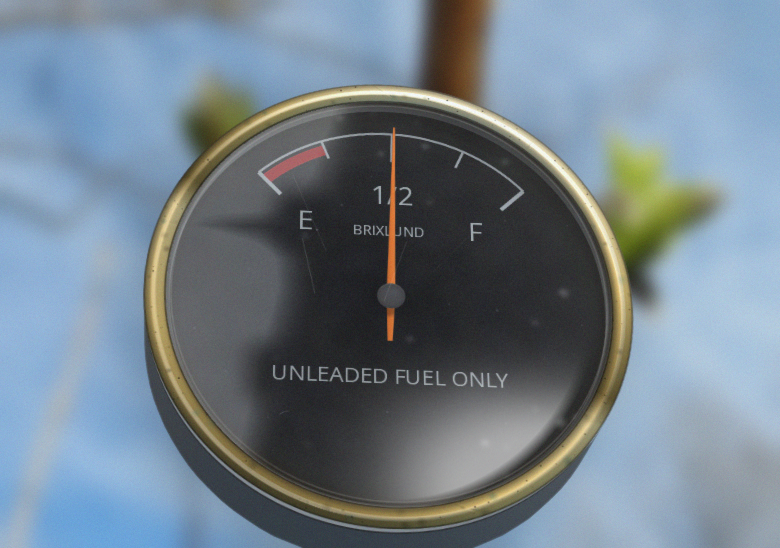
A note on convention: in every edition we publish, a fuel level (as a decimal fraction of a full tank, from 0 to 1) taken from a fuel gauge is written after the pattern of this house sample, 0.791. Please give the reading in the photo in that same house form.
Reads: 0.5
